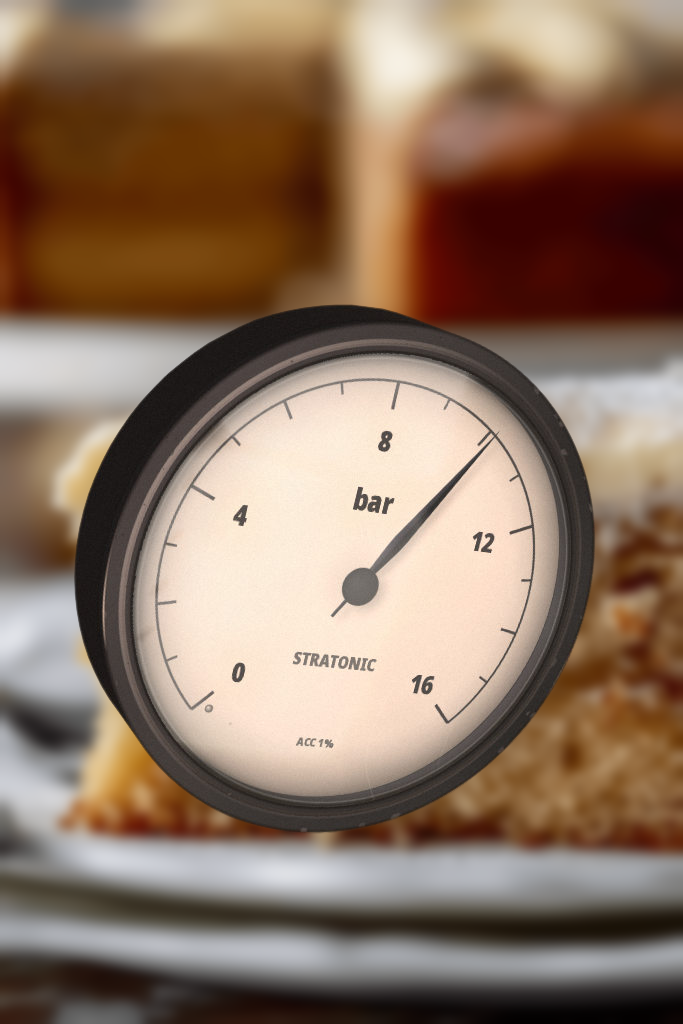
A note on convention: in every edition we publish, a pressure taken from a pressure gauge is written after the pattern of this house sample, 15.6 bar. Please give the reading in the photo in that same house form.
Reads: 10 bar
